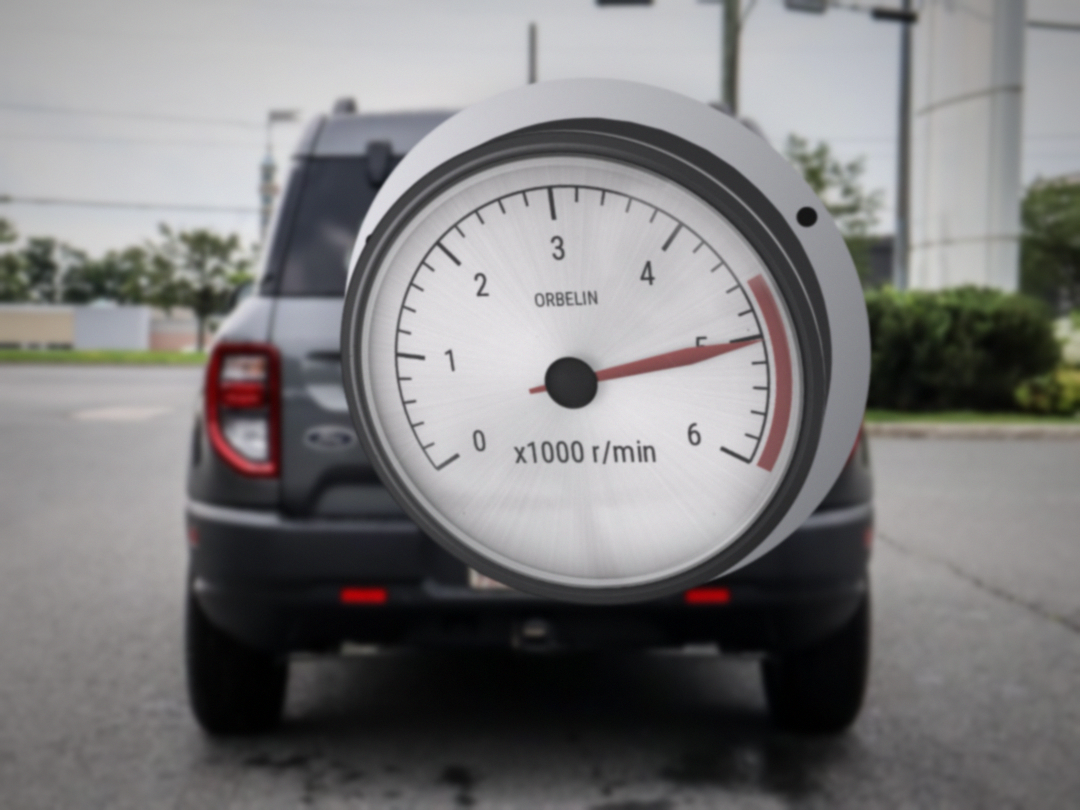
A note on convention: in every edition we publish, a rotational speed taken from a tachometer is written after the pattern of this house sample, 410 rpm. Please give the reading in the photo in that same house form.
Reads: 5000 rpm
